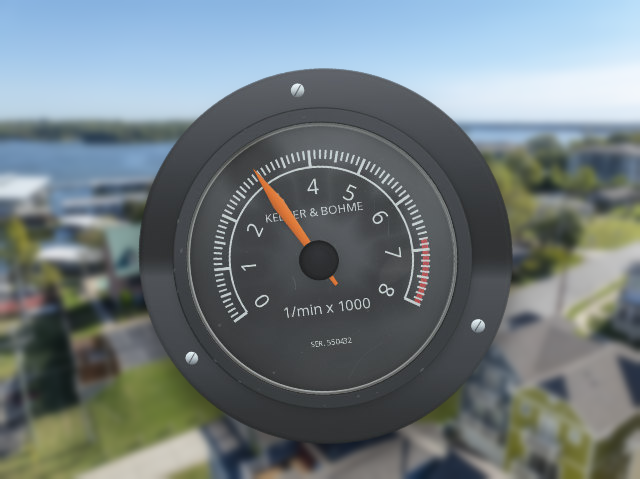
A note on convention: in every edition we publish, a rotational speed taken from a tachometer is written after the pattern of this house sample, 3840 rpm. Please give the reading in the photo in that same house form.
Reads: 3000 rpm
